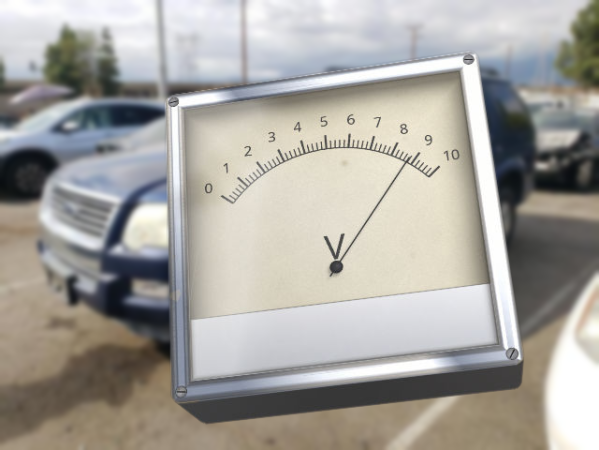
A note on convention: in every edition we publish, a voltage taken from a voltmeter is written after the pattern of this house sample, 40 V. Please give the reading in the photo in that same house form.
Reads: 8.8 V
